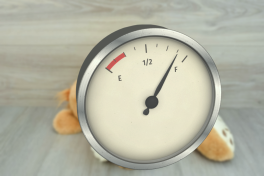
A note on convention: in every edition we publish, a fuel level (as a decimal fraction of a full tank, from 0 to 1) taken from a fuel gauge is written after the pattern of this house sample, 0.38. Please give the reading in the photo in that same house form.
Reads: 0.875
